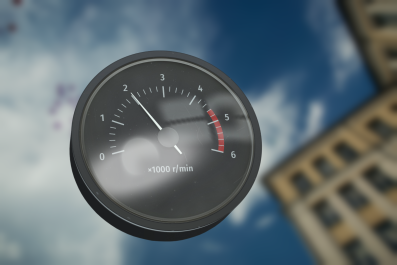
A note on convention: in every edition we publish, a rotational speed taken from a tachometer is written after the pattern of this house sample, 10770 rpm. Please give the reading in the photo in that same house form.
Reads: 2000 rpm
